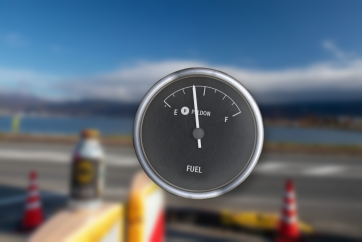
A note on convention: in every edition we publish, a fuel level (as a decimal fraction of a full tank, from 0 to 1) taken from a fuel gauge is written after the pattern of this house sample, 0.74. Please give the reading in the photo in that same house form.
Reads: 0.375
